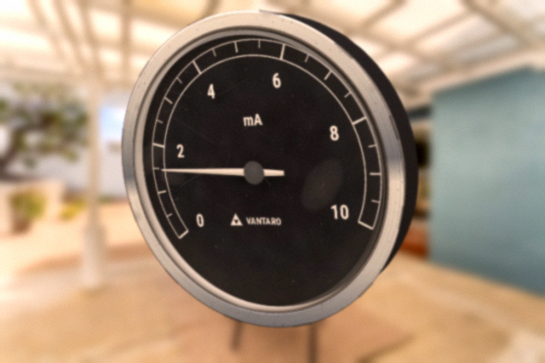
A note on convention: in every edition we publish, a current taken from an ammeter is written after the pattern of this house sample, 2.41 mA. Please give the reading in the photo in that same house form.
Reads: 1.5 mA
